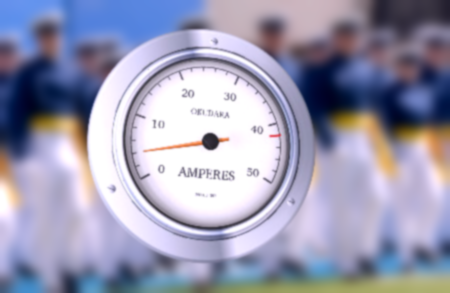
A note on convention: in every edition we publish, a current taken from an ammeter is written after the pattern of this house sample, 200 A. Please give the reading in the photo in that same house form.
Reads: 4 A
